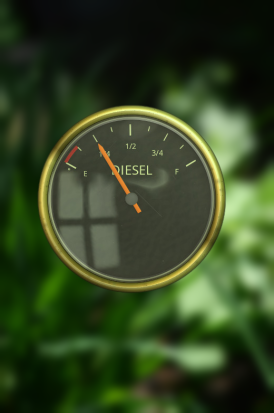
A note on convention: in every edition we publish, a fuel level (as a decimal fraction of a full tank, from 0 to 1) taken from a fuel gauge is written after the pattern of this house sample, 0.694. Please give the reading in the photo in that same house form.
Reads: 0.25
